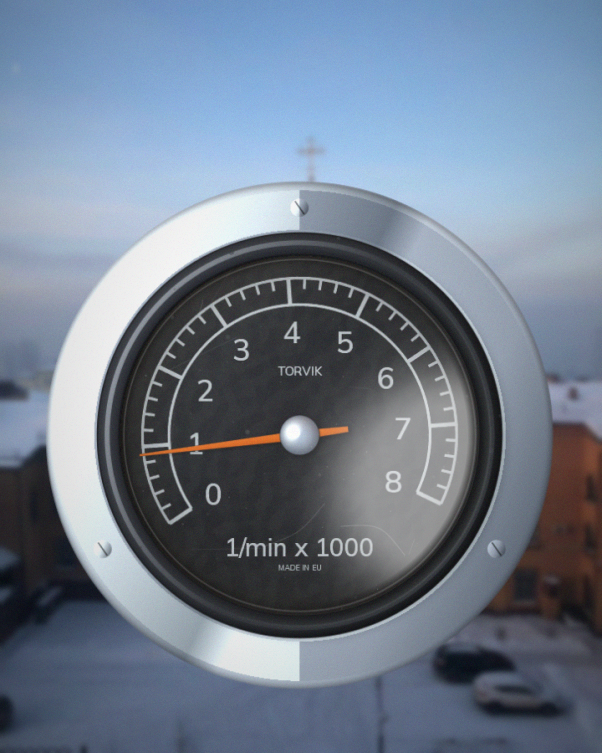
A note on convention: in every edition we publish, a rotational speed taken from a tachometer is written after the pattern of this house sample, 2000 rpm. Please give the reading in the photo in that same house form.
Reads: 900 rpm
